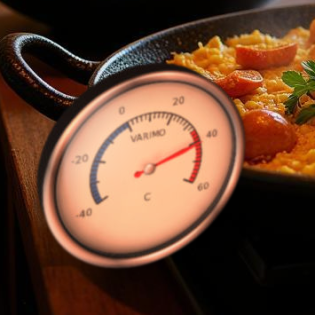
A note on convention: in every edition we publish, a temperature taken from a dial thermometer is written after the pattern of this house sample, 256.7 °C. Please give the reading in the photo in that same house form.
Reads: 40 °C
